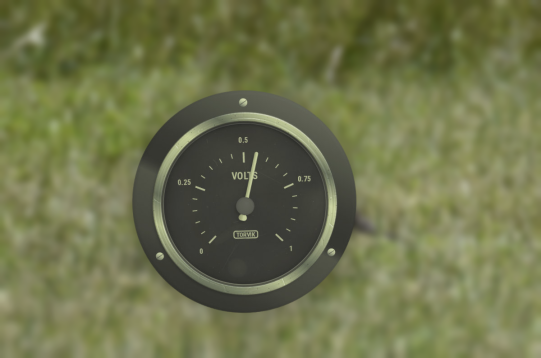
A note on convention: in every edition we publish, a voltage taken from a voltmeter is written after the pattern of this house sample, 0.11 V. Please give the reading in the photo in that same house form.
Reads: 0.55 V
